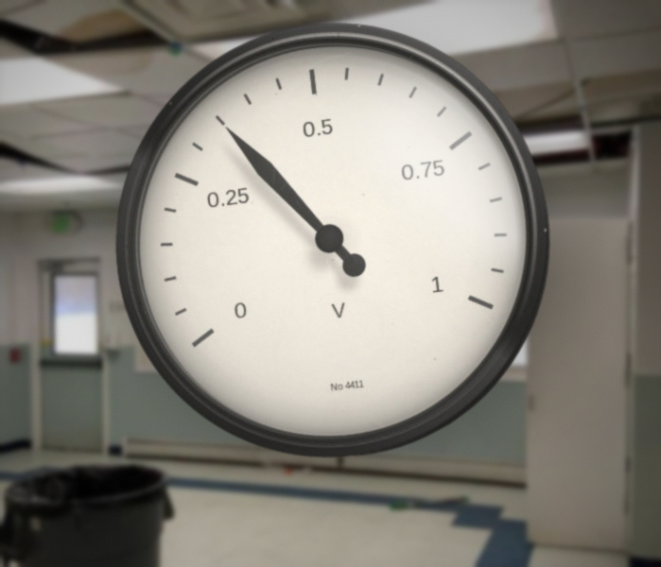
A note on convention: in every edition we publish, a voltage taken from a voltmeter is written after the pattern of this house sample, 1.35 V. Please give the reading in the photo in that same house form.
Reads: 0.35 V
